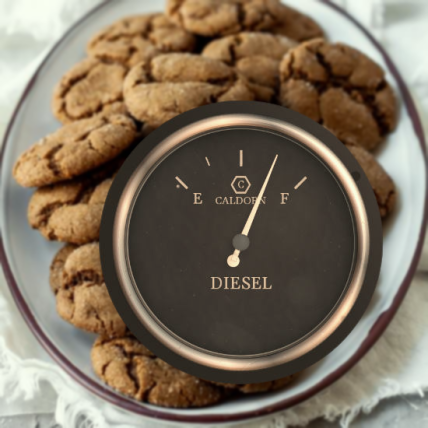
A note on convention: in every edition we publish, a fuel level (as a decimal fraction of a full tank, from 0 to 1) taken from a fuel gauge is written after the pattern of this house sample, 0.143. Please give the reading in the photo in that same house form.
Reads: 0.75
